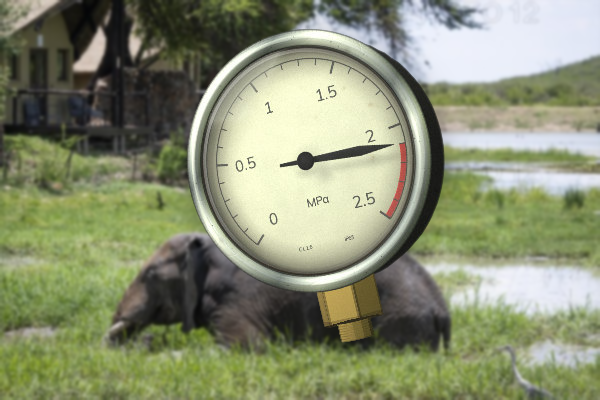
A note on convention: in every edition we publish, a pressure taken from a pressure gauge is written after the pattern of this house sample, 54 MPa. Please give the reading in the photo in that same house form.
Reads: 2.1 MPa
